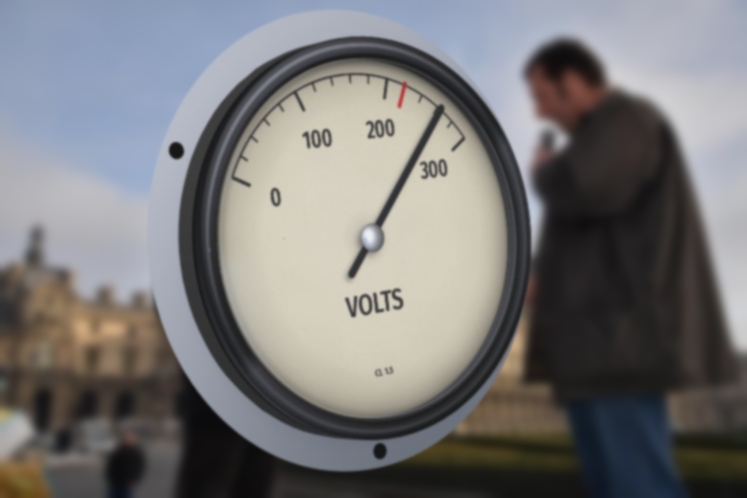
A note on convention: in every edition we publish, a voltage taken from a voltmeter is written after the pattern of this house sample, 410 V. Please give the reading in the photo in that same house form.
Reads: 260 V
